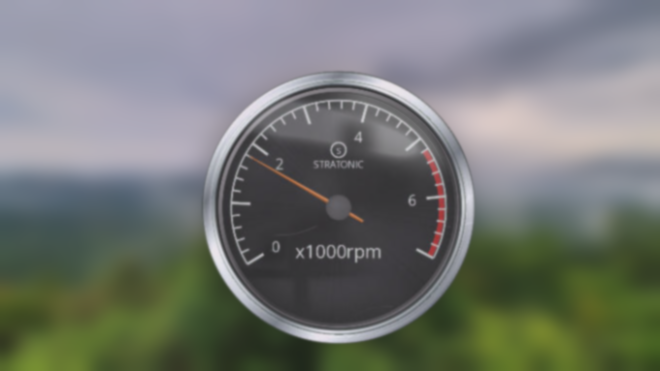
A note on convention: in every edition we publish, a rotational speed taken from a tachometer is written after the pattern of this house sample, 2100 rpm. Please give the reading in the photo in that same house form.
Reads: 1800 rpm
